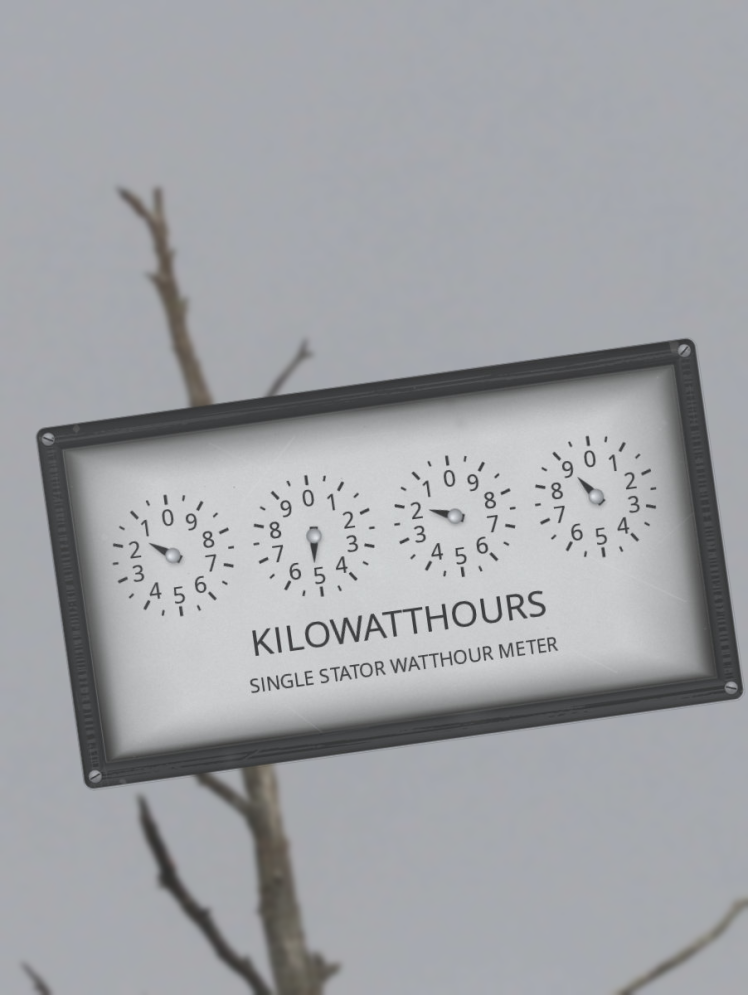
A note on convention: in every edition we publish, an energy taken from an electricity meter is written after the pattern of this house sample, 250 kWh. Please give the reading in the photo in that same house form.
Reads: 1519 kWh
